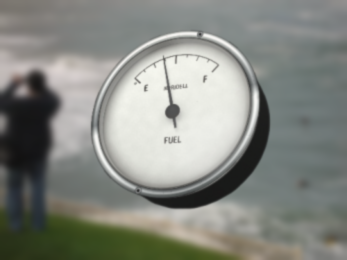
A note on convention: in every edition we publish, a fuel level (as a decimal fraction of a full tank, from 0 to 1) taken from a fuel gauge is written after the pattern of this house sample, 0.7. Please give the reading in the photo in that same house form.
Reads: 0.375
